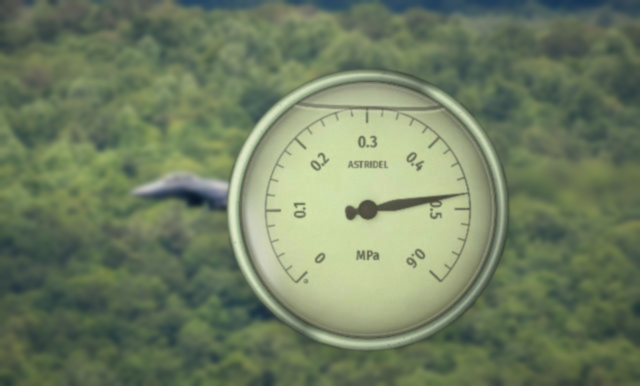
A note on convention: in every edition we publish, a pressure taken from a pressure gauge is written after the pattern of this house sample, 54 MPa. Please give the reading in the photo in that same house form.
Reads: 0.48 MPa
